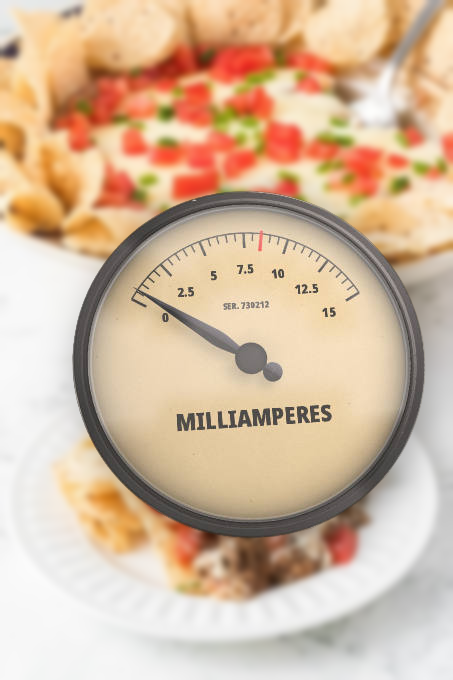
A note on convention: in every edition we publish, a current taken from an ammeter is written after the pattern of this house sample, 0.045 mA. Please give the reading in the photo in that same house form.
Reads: 0.5 mA
